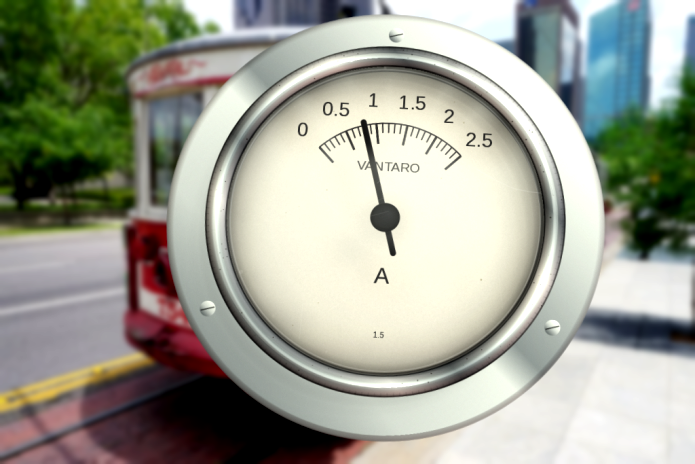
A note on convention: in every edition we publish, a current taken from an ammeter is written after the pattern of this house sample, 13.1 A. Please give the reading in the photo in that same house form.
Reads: 0.8 A
